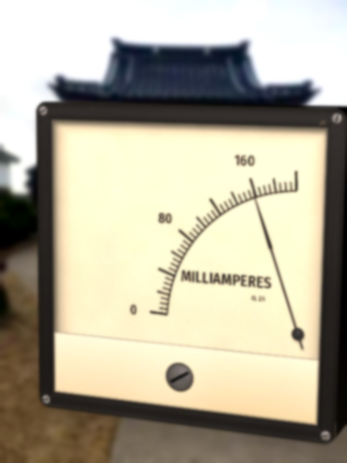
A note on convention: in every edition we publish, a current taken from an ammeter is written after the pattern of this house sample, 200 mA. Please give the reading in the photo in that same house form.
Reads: 160 mA
